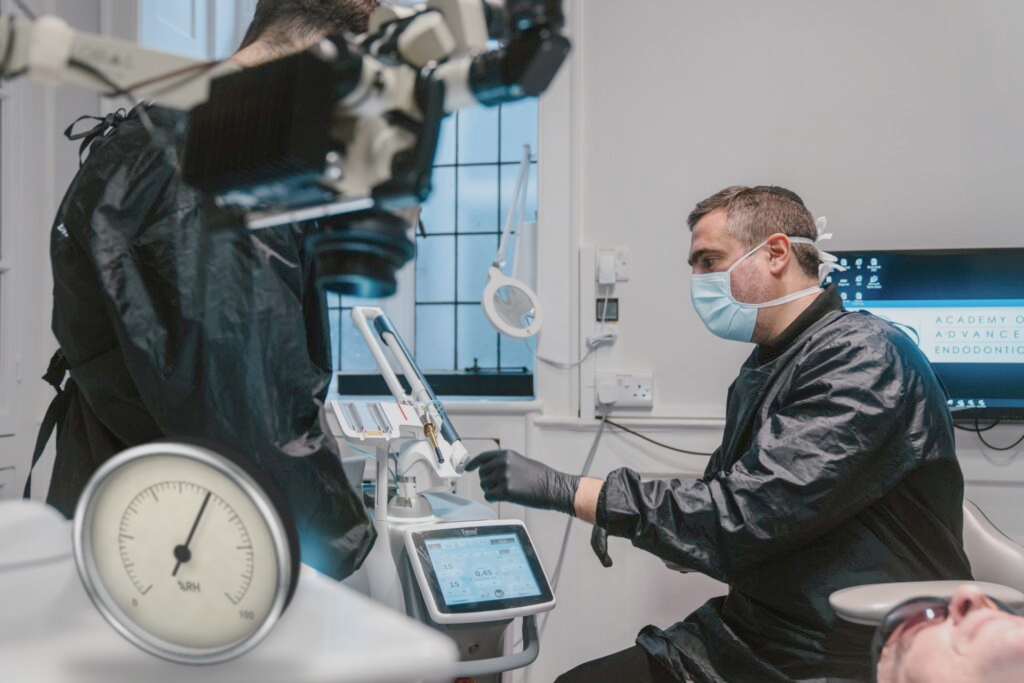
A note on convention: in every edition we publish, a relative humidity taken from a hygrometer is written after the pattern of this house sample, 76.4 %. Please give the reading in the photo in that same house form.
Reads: 60 %
